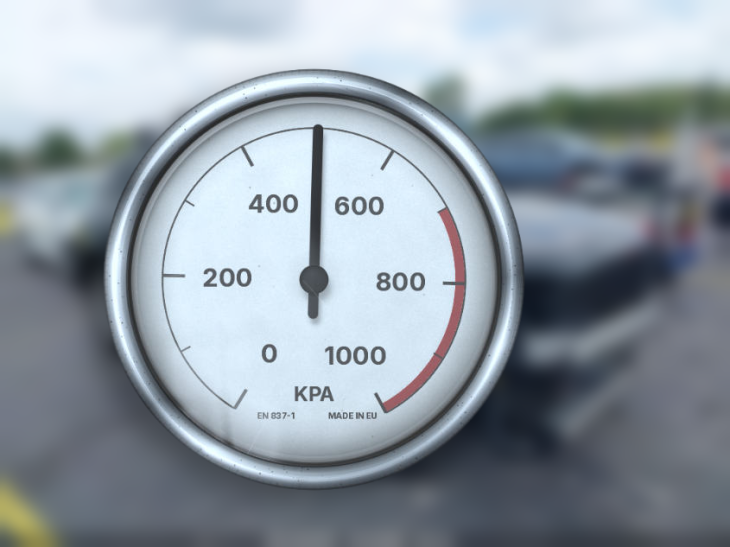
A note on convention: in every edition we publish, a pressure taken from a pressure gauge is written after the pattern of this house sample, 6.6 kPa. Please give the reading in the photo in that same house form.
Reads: 500 kPa
